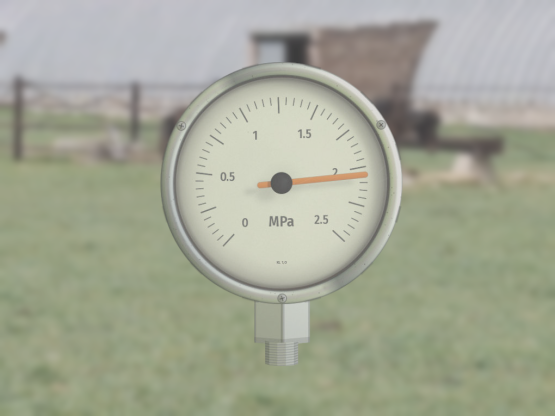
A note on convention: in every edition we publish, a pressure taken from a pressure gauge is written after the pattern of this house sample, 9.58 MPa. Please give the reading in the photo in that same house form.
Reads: 2.05 MPa
